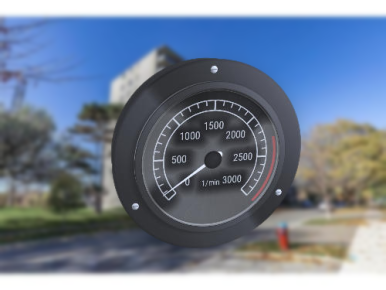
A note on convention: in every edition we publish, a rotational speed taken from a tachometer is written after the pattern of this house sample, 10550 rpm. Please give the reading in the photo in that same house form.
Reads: 100 rpm
